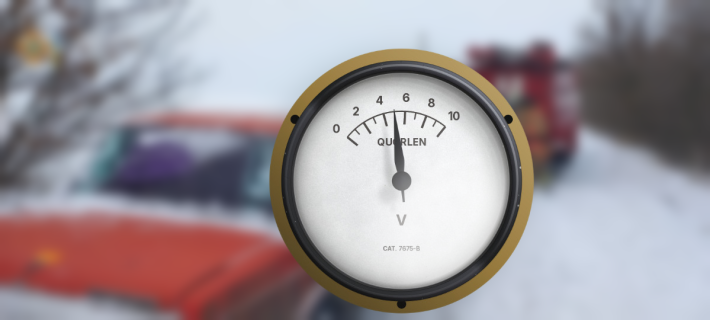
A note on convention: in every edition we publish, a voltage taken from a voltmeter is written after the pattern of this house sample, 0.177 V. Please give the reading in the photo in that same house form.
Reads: 5 V
